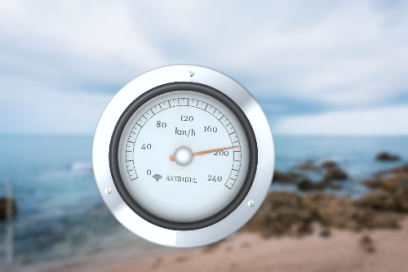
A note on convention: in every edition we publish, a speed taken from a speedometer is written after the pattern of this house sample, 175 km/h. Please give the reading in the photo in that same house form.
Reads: 195 km/h
